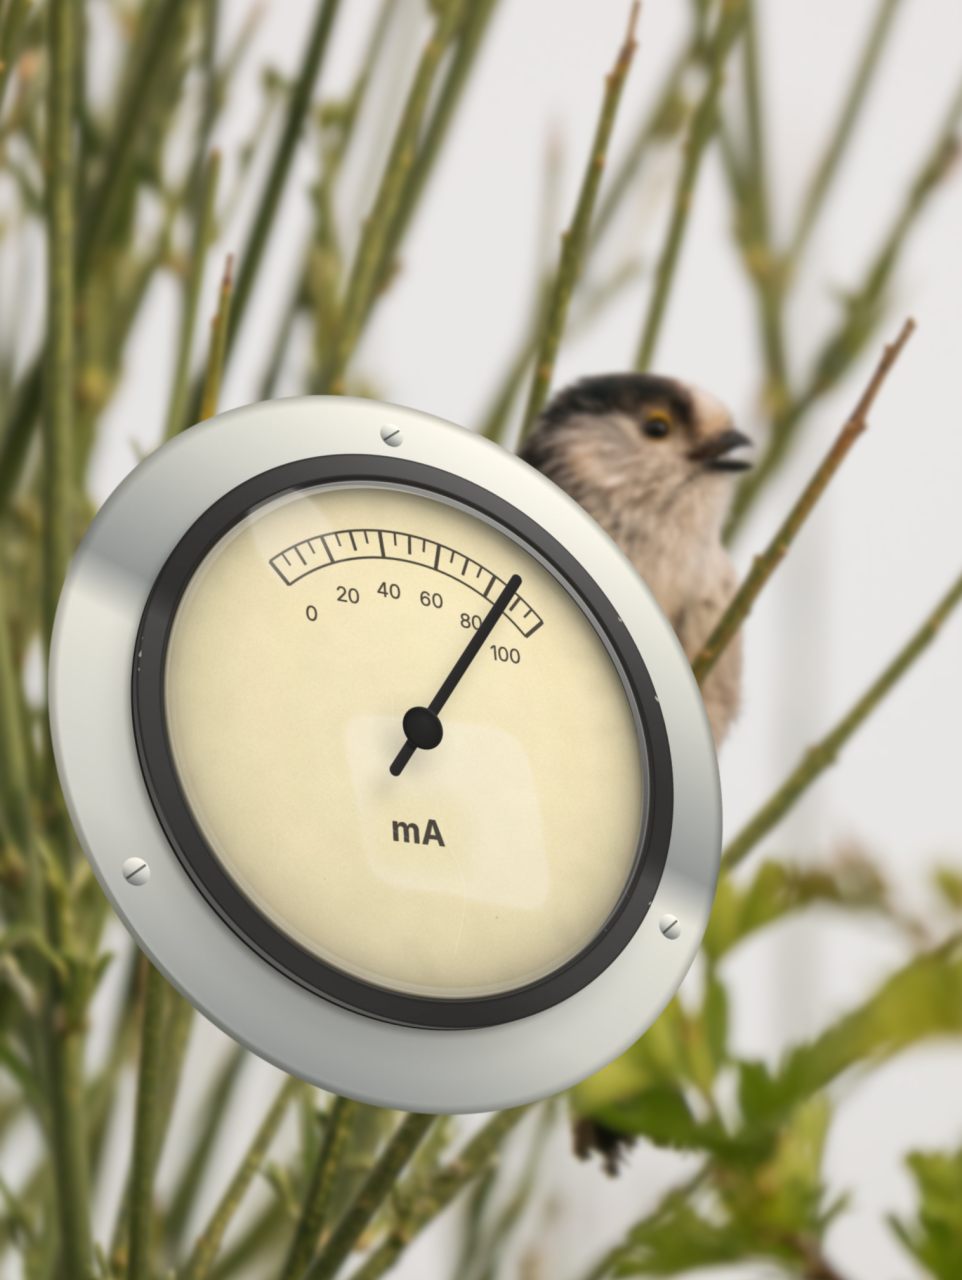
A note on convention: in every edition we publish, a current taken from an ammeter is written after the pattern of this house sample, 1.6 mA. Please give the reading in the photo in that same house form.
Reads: 85 mA
